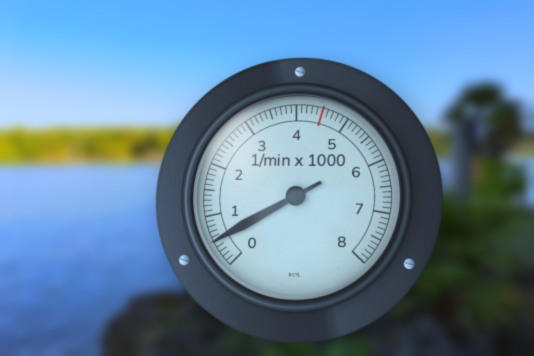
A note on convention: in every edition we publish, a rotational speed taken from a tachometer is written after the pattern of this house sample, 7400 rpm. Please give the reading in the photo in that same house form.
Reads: 500 rpm
